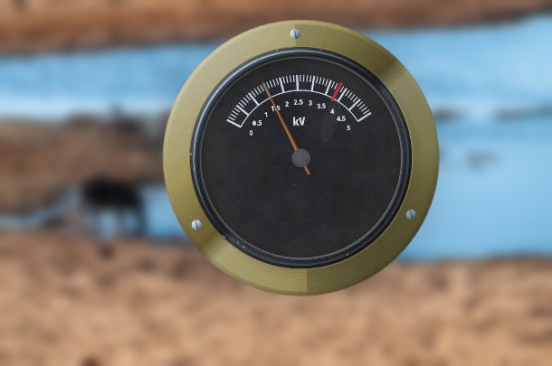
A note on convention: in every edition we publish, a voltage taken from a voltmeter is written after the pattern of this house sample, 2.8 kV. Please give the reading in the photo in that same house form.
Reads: 1.5 kV
